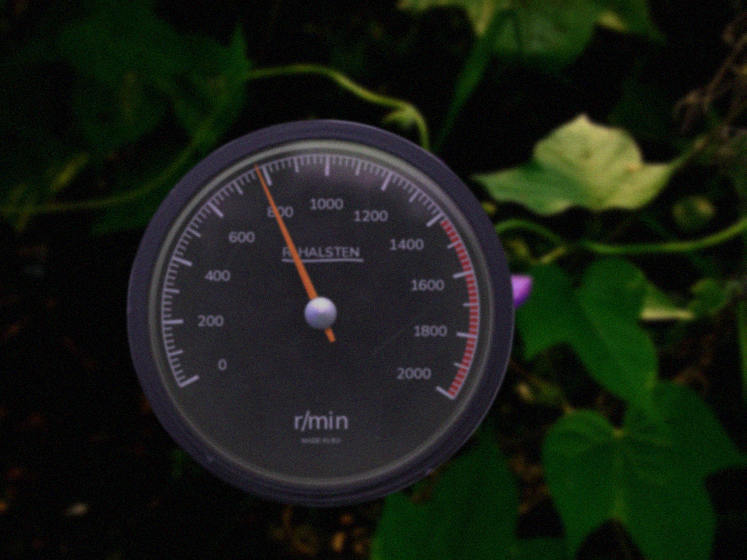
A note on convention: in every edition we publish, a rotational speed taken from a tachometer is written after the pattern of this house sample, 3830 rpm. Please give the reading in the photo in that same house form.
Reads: 780 rpm
